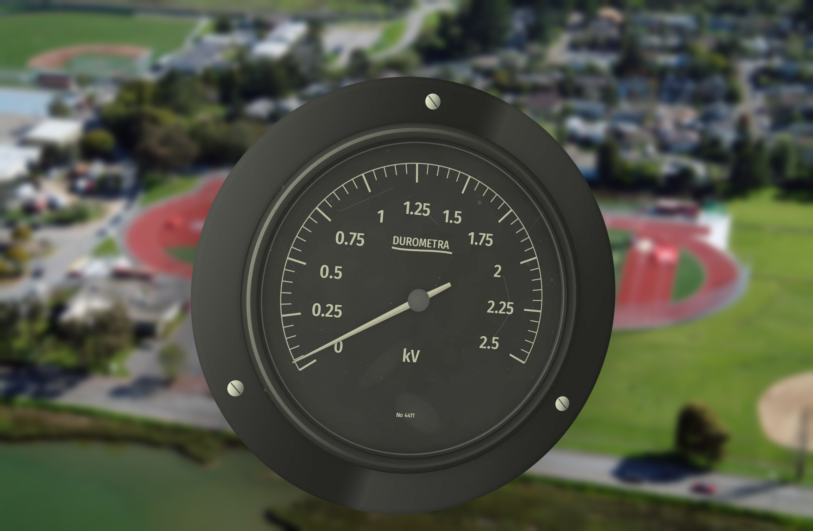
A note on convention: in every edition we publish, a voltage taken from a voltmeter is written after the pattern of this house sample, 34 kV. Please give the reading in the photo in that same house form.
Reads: 0.05 kV
